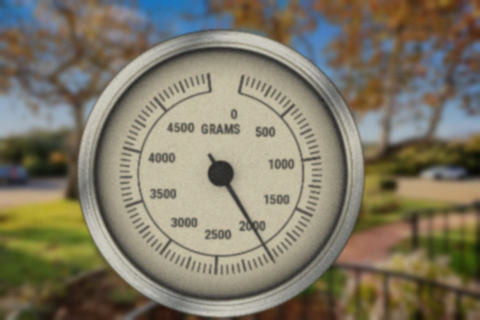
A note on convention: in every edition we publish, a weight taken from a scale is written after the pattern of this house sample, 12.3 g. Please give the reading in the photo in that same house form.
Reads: 2000 g
